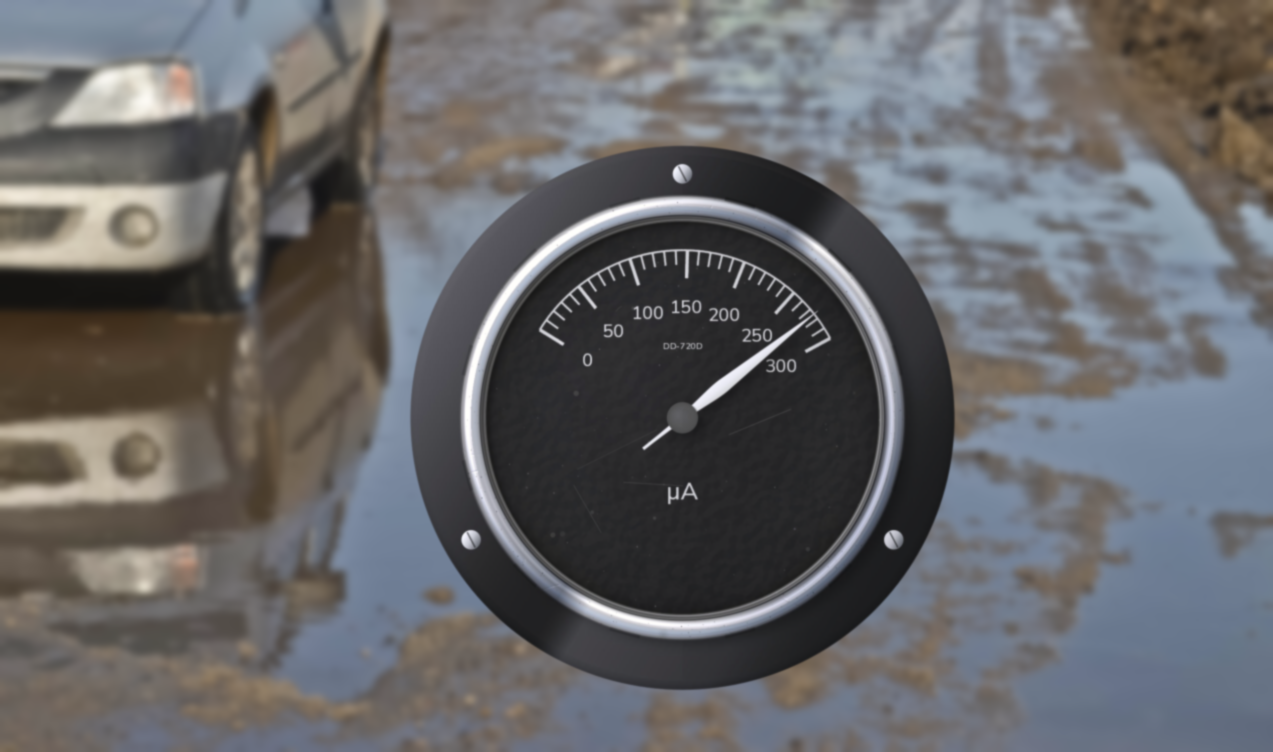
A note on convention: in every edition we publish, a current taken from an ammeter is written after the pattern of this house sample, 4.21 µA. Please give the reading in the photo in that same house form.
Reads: 275 µA
